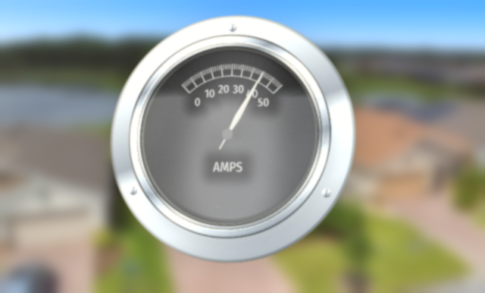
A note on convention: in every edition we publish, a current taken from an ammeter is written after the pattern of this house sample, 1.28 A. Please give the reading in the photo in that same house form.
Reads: 40 A
